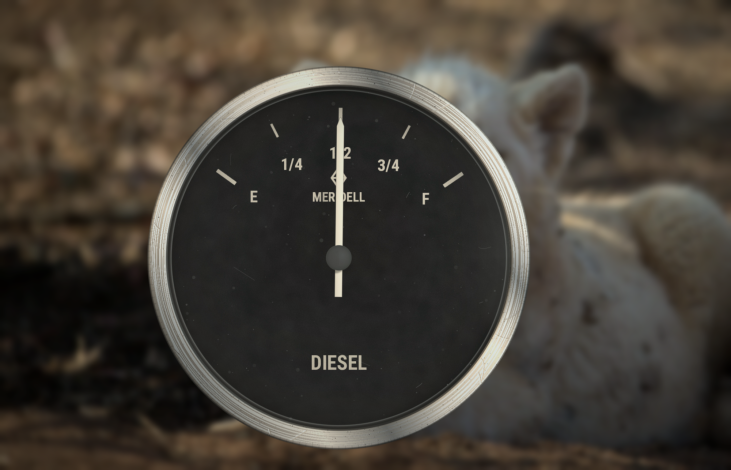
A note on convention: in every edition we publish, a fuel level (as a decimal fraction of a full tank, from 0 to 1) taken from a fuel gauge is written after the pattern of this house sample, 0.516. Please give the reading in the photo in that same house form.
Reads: 0.5
